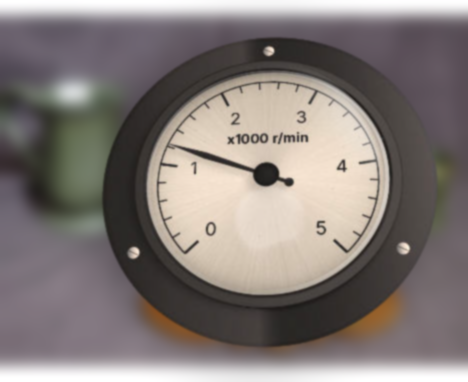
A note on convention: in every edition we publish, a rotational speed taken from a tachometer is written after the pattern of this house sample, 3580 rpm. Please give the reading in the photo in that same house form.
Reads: 1200 rpm
